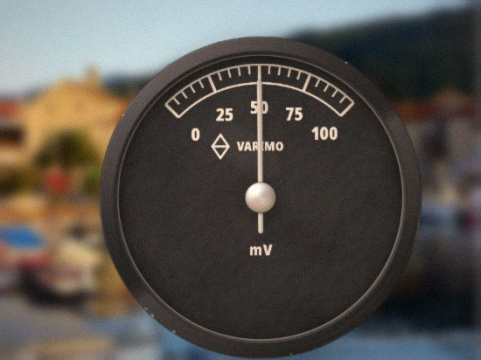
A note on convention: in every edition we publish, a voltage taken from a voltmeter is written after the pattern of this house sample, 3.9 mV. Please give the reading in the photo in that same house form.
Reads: 50 mV
